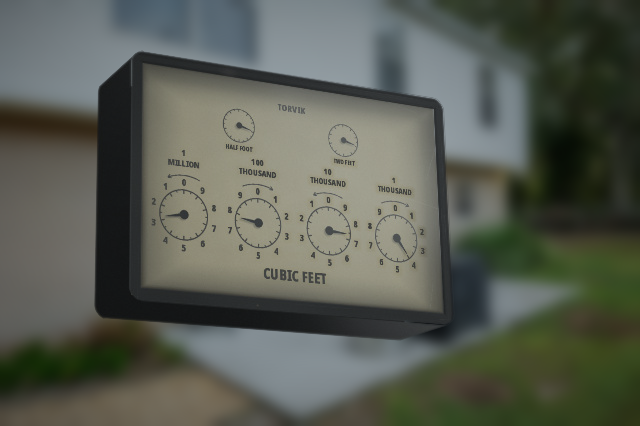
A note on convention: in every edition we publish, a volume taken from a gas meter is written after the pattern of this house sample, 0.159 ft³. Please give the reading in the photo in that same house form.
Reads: 277400 ft³
